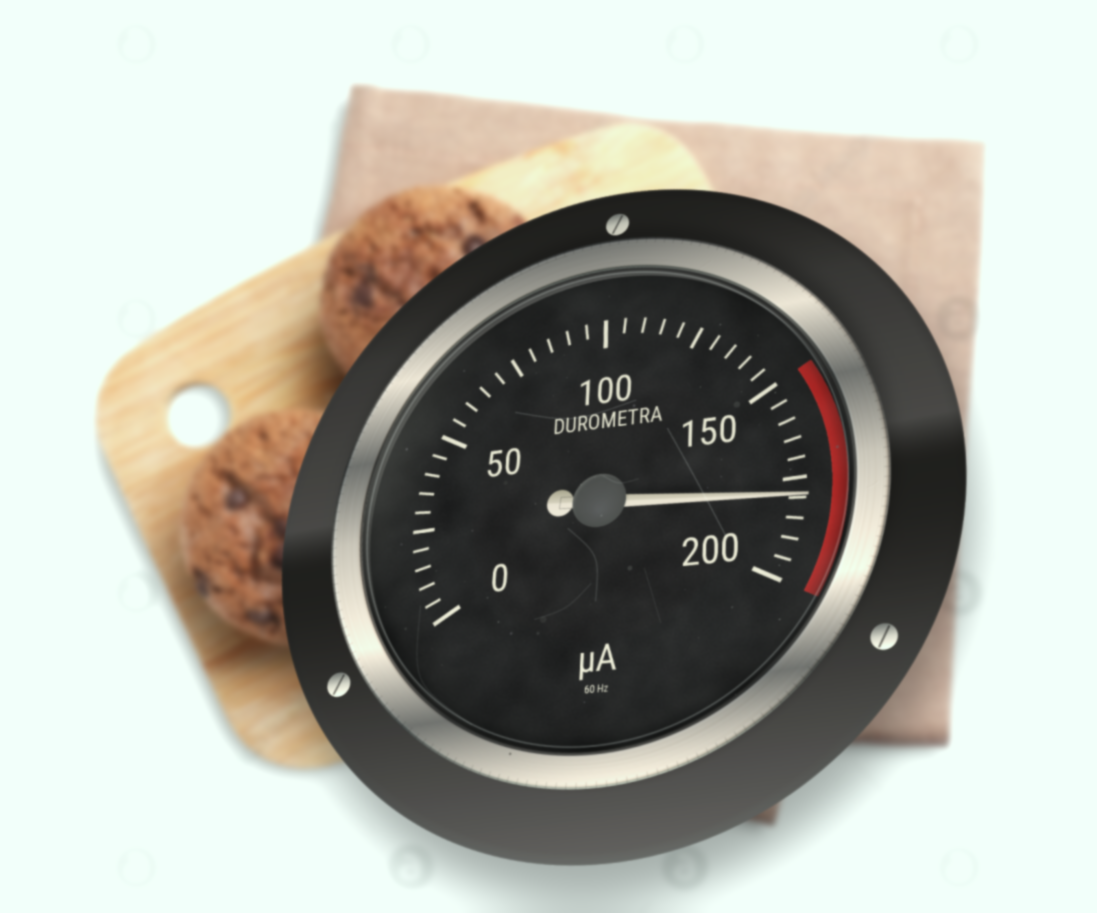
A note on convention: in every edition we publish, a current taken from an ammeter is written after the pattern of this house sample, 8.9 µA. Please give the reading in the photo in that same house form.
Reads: 180 µA
